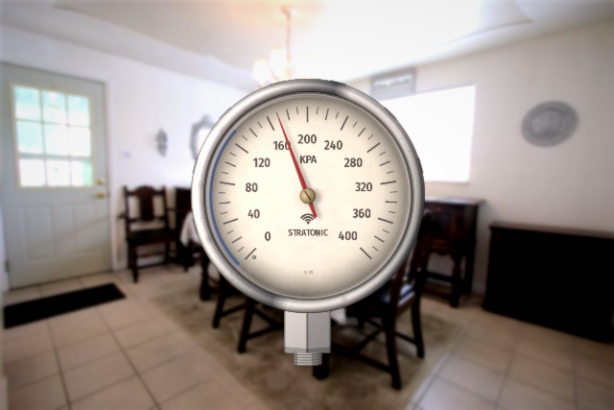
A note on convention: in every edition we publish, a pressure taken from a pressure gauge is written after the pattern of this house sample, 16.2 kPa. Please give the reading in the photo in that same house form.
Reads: 170 kPa
